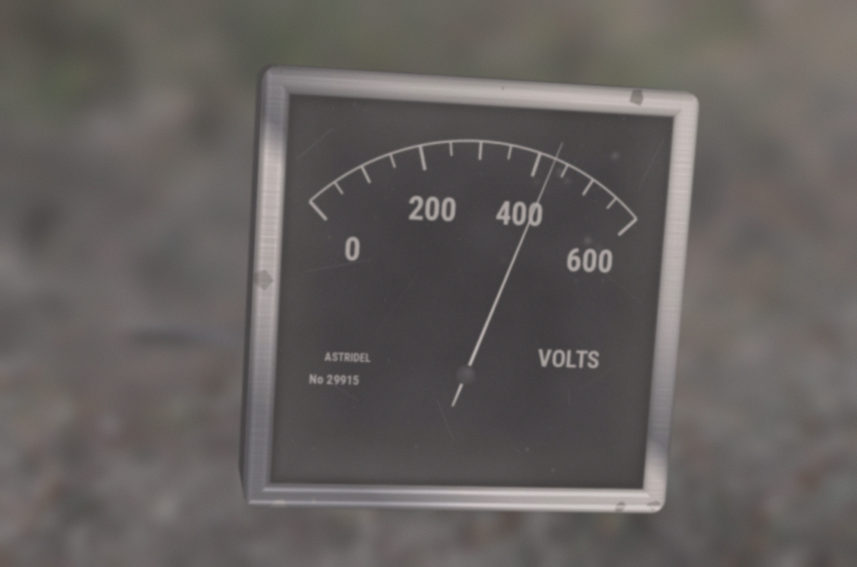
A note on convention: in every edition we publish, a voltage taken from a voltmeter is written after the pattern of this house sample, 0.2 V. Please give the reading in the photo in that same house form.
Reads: 425 V
